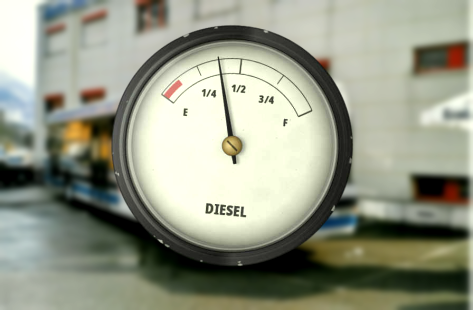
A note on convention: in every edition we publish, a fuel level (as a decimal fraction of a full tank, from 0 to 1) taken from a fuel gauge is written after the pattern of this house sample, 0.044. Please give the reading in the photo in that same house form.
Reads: 0.375
